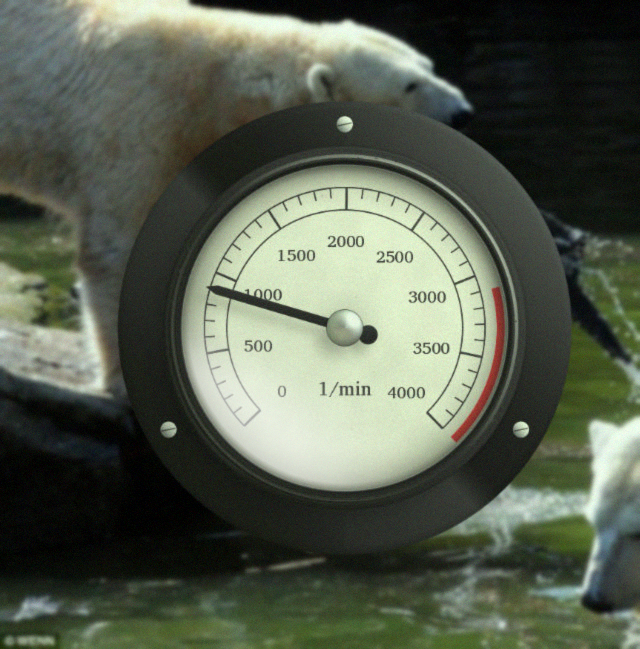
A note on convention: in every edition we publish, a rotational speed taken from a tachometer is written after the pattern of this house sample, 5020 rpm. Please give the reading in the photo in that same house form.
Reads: 900 rpm
